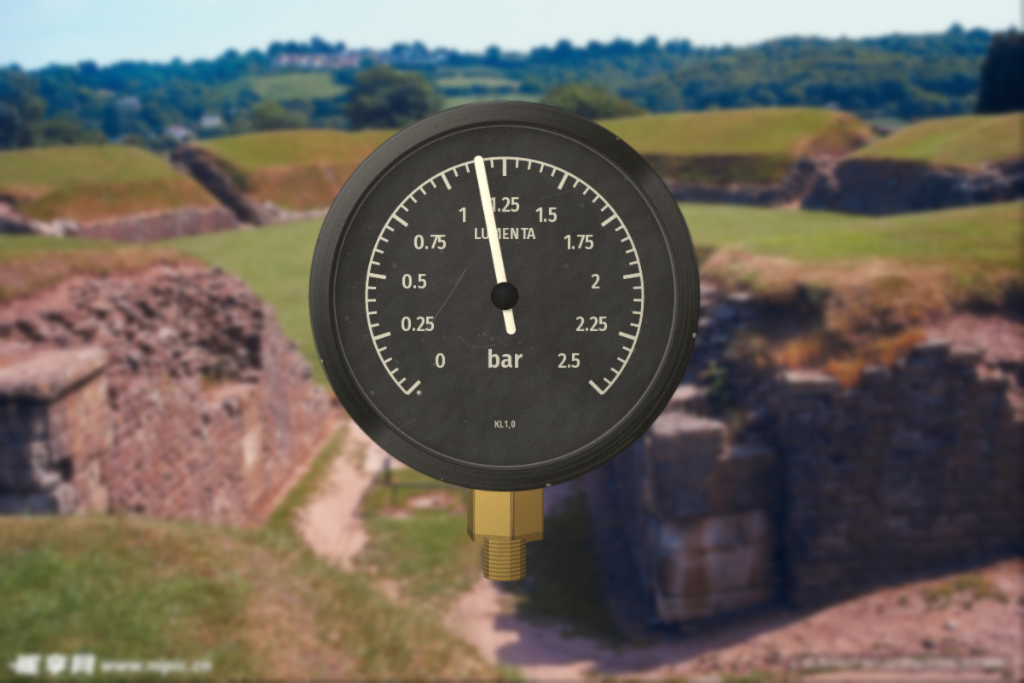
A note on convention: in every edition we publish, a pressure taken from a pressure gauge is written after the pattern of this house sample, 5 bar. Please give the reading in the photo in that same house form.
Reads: 1.15 bar
